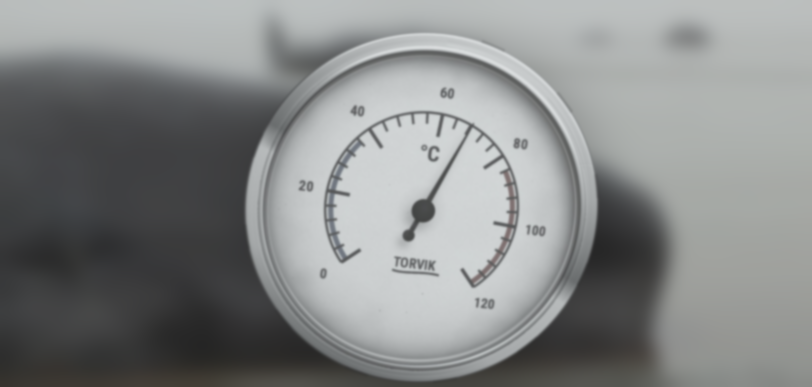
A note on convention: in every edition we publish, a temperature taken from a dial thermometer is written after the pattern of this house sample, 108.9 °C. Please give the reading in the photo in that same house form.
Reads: 68 °C
